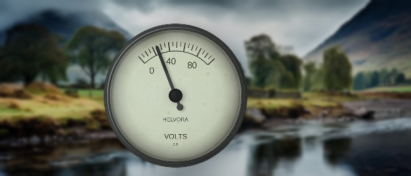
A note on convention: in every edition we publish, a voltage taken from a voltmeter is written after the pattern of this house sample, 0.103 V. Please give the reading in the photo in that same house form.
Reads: 25 V
